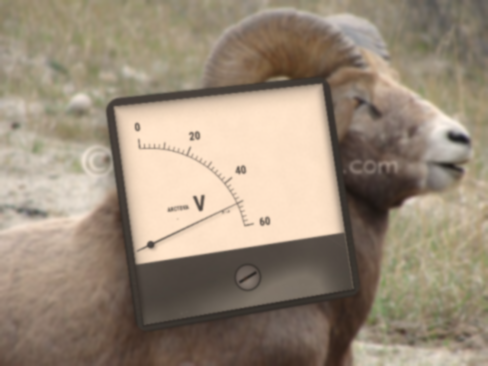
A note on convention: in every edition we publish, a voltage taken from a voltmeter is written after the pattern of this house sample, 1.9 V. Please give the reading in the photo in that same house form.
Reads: 50 V
